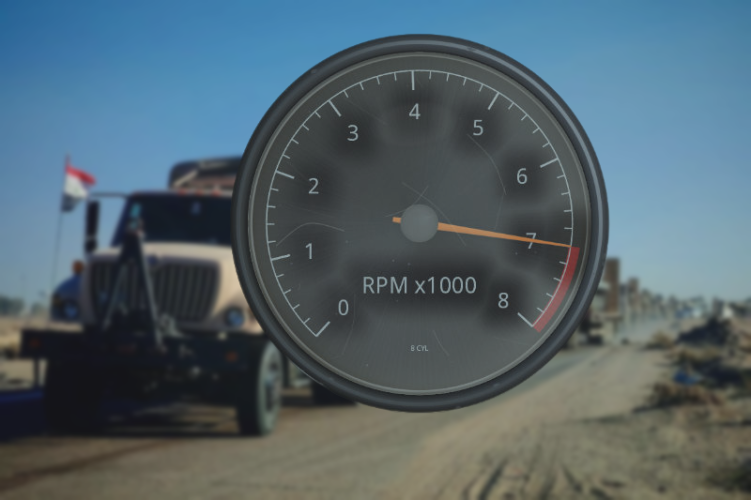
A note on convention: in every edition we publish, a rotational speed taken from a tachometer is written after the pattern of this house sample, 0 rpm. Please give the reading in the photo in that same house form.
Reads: 7000 rpm
